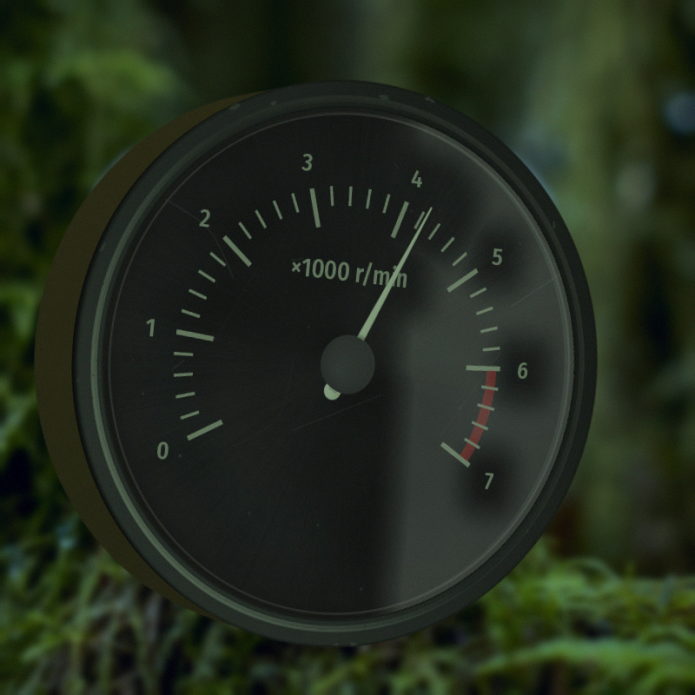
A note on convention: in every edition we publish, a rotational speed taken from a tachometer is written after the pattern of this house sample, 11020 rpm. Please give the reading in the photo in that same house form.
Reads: 4200 rpm
